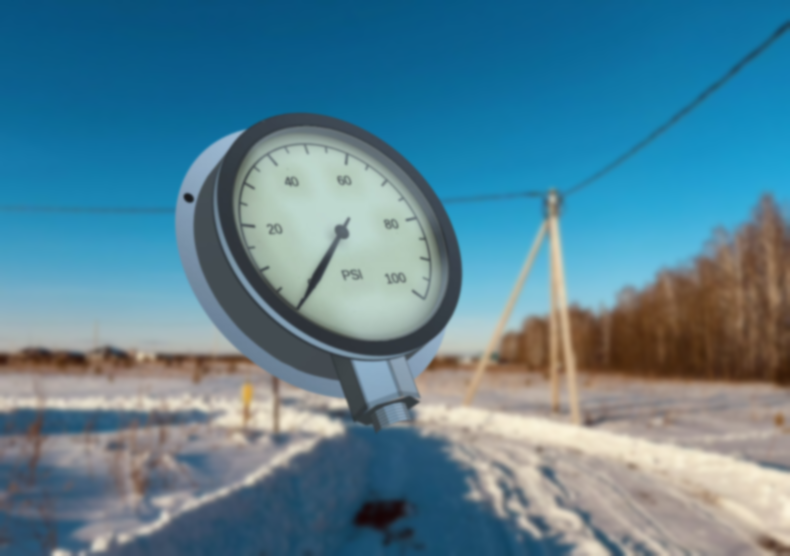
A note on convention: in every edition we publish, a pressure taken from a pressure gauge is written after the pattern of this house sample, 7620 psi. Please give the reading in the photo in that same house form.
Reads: 0 psi
